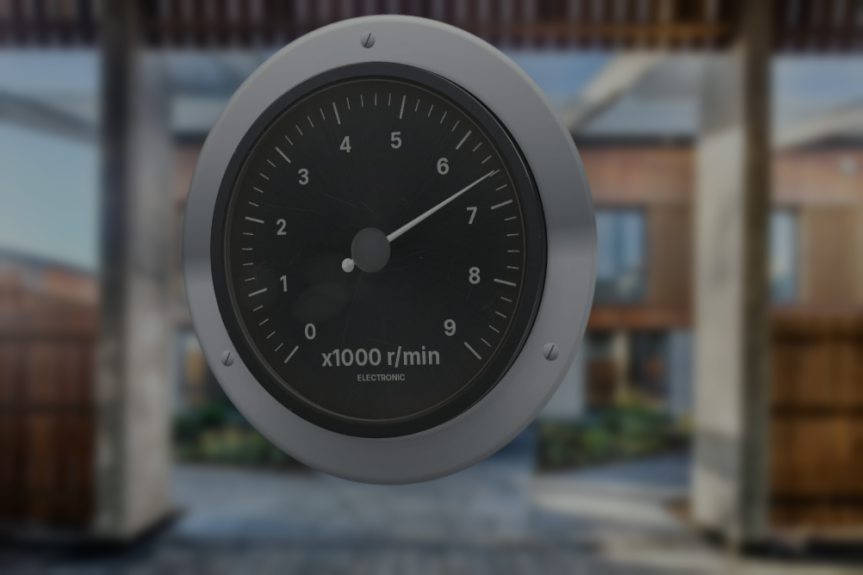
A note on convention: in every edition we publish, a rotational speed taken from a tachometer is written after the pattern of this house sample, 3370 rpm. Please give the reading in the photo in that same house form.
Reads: 6600 rpm
